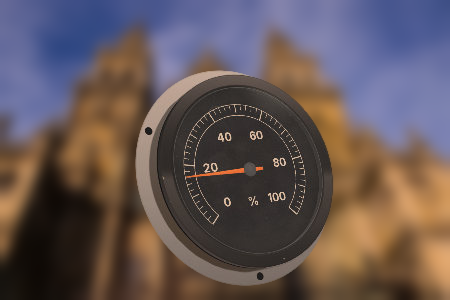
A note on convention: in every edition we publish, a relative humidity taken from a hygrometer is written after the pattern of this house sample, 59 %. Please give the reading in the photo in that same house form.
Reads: 16 %
